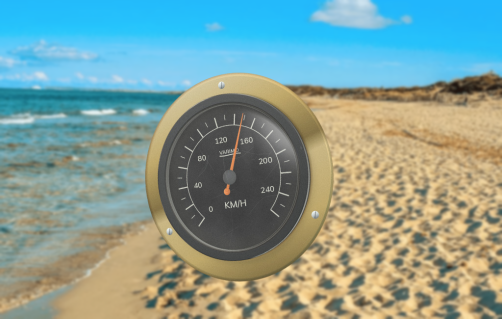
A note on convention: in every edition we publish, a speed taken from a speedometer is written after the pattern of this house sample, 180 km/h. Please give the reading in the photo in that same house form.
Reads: 150 km/h
